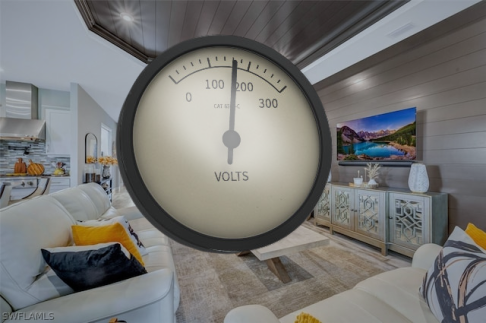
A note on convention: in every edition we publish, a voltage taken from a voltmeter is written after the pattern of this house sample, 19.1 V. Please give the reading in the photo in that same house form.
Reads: 160 V
